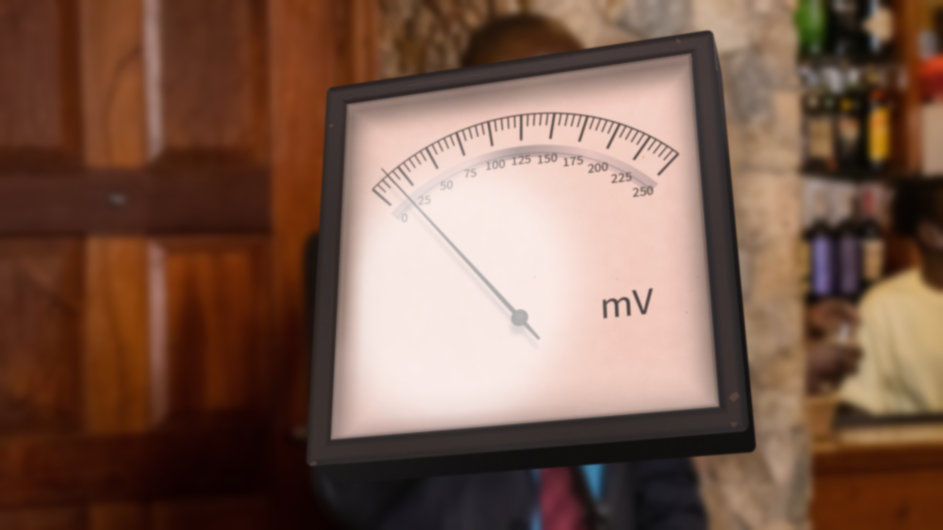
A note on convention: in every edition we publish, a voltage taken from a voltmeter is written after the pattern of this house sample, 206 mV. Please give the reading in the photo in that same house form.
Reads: 15 mV
